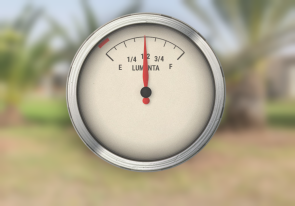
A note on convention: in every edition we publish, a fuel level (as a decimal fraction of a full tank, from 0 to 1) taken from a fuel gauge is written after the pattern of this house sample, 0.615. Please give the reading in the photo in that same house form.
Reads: 0.5
